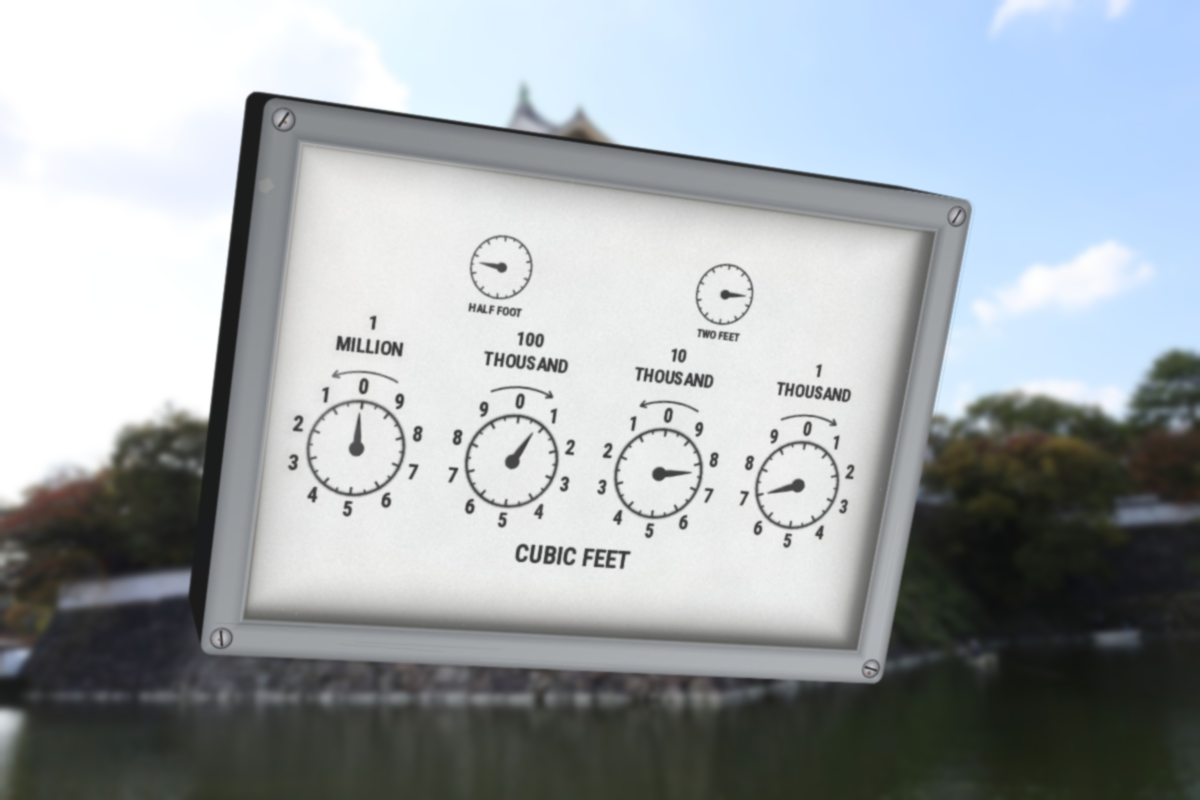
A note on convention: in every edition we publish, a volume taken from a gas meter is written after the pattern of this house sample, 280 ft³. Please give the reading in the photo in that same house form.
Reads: 7700 ft³
